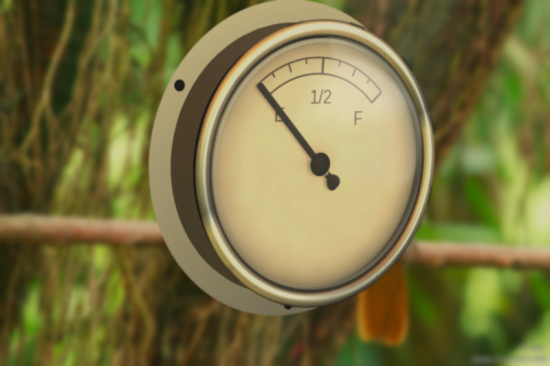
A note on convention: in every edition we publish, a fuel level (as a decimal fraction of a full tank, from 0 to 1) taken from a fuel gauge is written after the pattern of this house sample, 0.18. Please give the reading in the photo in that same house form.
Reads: 0
